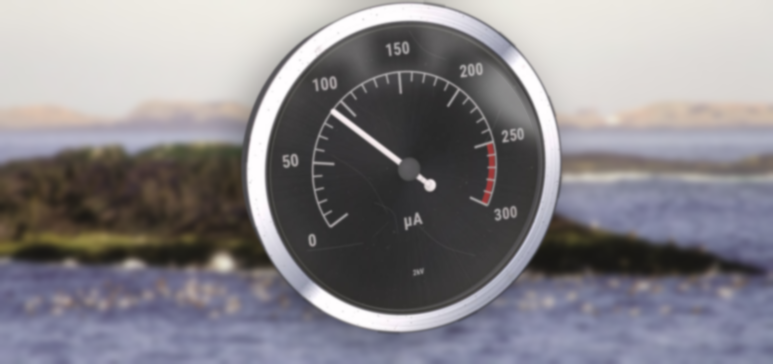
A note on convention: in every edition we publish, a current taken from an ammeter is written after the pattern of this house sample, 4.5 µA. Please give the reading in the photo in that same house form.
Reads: 90 µA
